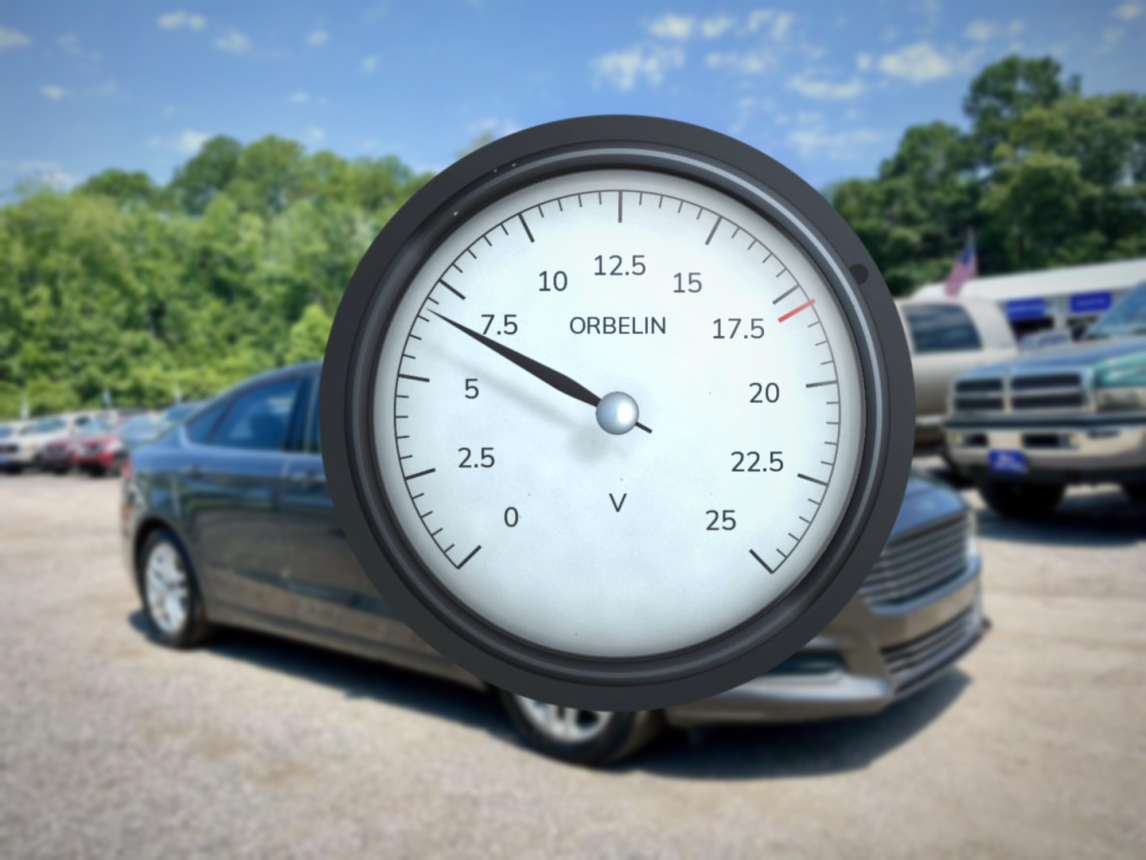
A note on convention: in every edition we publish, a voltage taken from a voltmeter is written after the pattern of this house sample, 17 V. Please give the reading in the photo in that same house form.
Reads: 6.75 V
